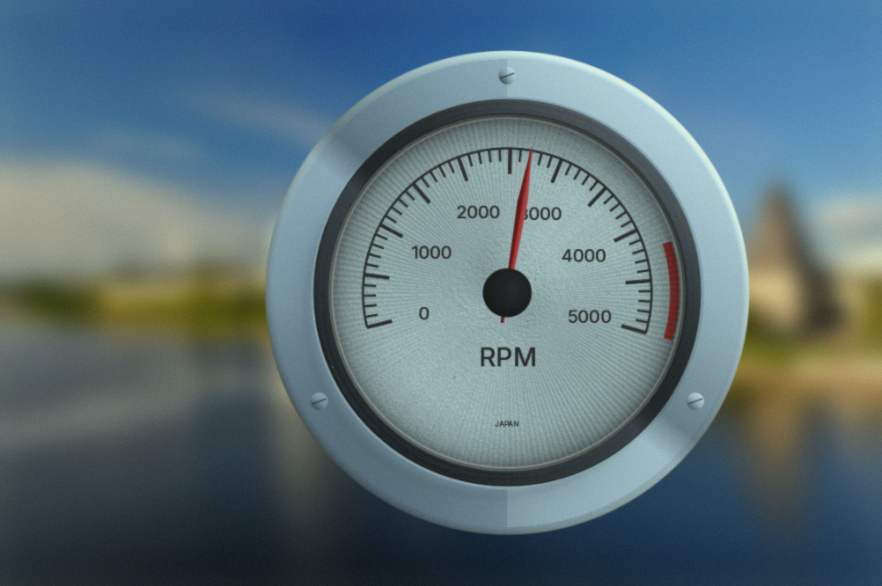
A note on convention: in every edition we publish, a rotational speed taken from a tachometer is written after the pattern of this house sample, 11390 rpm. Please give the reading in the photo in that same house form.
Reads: 2700 rpm
